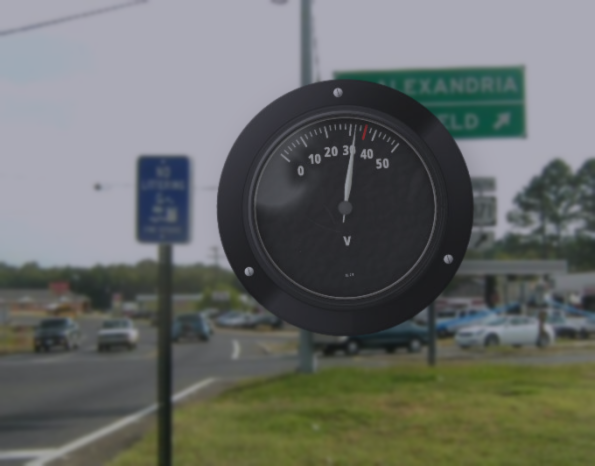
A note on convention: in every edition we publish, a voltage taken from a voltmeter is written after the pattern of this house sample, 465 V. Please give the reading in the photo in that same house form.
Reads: 32 V
